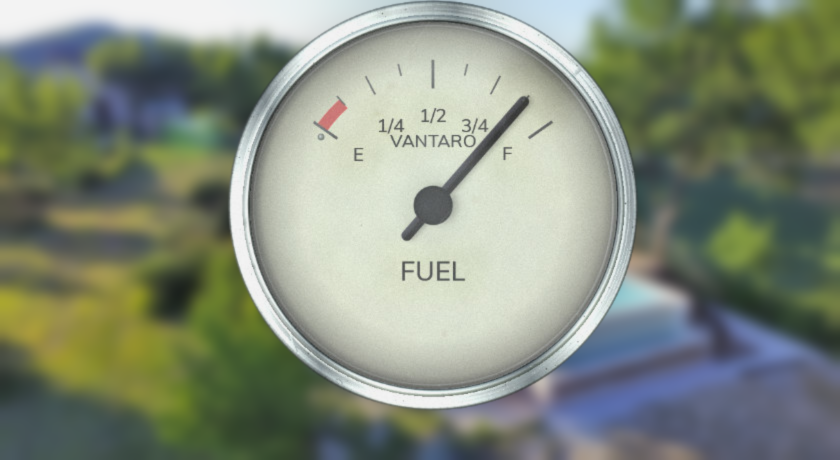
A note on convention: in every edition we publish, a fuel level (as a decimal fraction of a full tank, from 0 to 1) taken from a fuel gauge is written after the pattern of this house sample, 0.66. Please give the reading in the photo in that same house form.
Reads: 0.875
